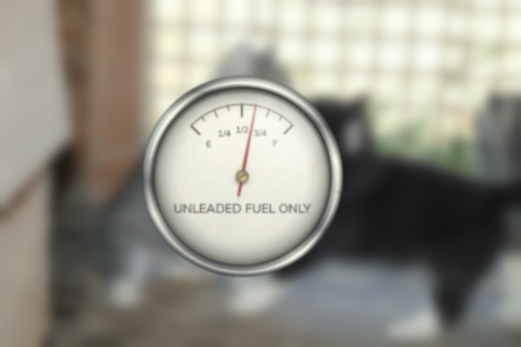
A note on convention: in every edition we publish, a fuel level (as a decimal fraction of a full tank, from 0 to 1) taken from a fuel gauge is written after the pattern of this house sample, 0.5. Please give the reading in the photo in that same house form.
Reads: 0.625
